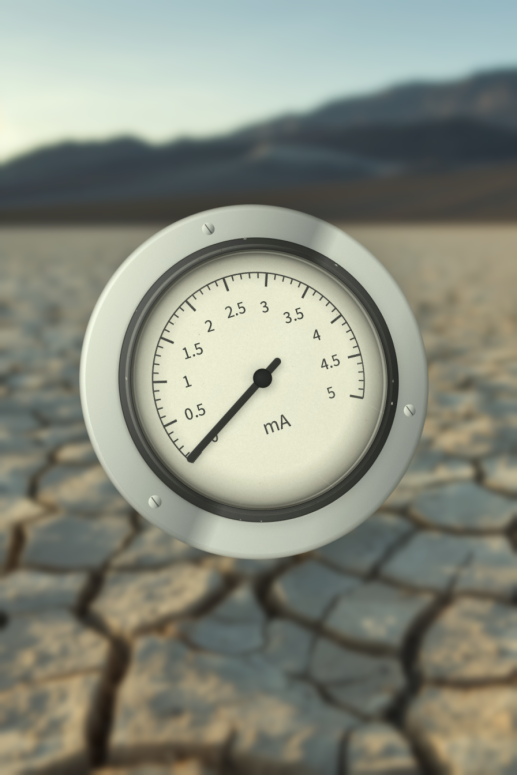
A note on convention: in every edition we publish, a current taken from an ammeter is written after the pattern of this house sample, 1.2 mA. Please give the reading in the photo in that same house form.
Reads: 0.05 mA
